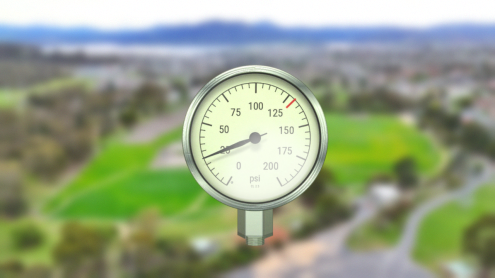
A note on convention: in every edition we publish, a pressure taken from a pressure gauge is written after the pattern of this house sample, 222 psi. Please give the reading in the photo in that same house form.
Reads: 25 psi
